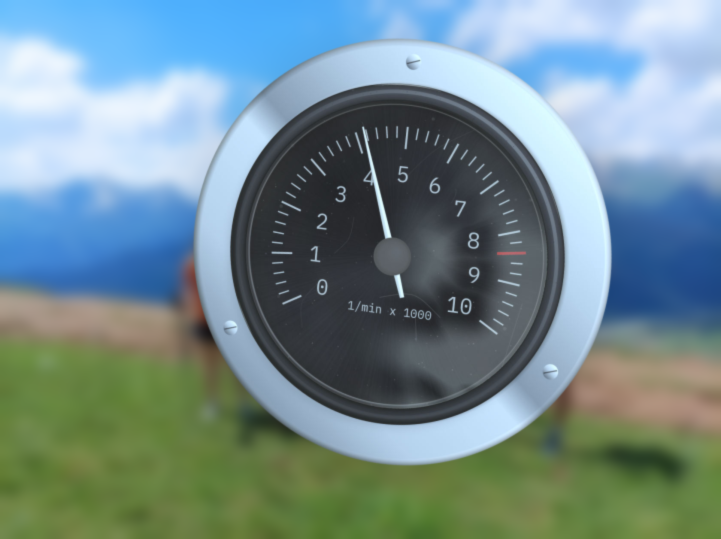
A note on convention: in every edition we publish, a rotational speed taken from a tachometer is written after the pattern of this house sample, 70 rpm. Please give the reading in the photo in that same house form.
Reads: 4200 rpm
